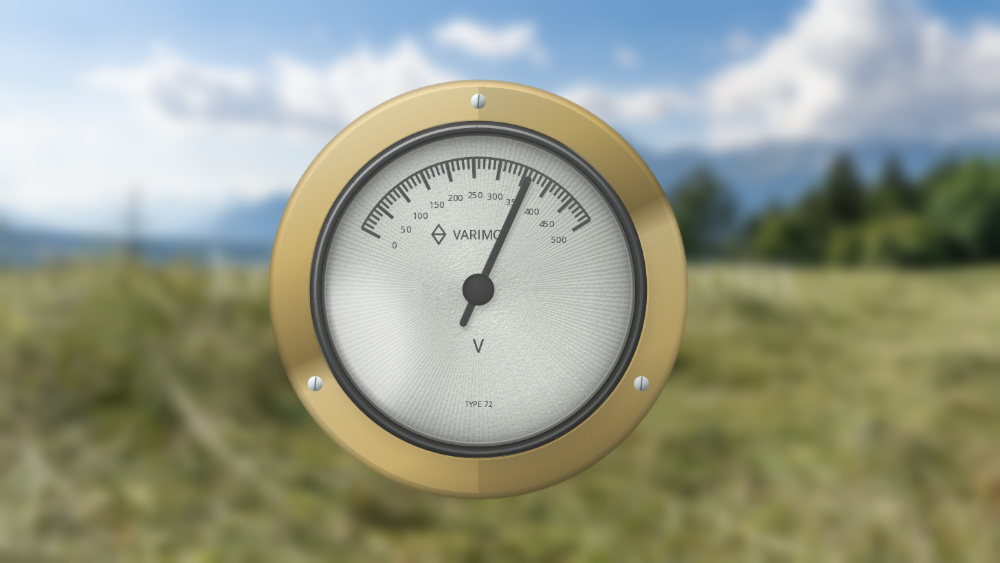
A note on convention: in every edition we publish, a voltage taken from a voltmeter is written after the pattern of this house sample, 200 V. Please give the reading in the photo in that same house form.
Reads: 360 V
